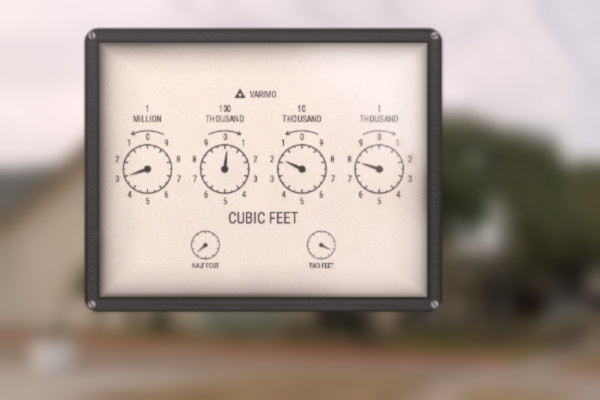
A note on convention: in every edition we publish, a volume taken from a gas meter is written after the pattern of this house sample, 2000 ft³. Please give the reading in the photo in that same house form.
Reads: 301800 ft³
